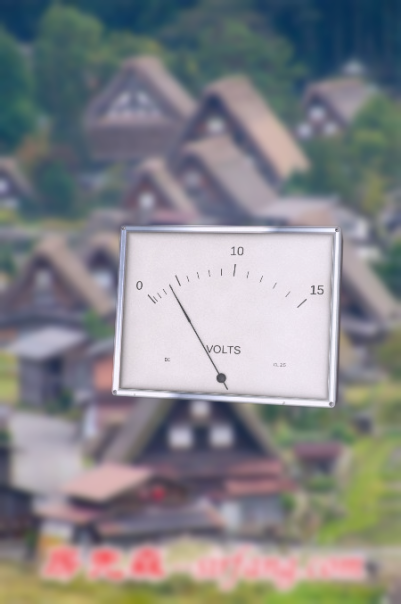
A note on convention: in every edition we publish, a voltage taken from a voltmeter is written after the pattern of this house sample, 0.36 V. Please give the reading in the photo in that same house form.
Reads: 4 V
